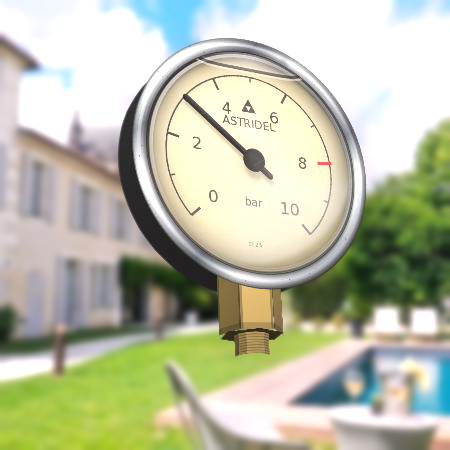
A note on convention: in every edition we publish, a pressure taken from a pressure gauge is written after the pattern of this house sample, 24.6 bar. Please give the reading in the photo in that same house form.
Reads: 3 bar
